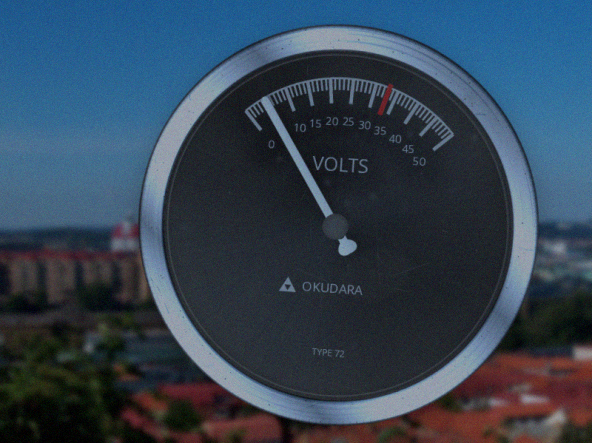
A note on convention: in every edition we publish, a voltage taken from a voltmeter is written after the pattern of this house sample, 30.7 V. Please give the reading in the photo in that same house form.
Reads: 5 V
